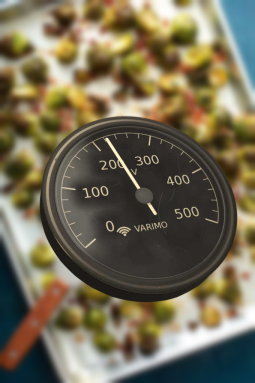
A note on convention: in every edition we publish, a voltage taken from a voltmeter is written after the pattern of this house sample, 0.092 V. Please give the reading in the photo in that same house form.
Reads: 220 V
